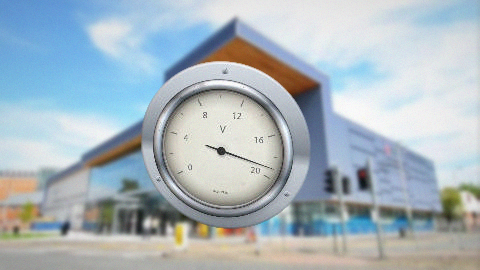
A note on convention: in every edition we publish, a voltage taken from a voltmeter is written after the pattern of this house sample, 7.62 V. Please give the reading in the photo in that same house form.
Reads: 19 V
